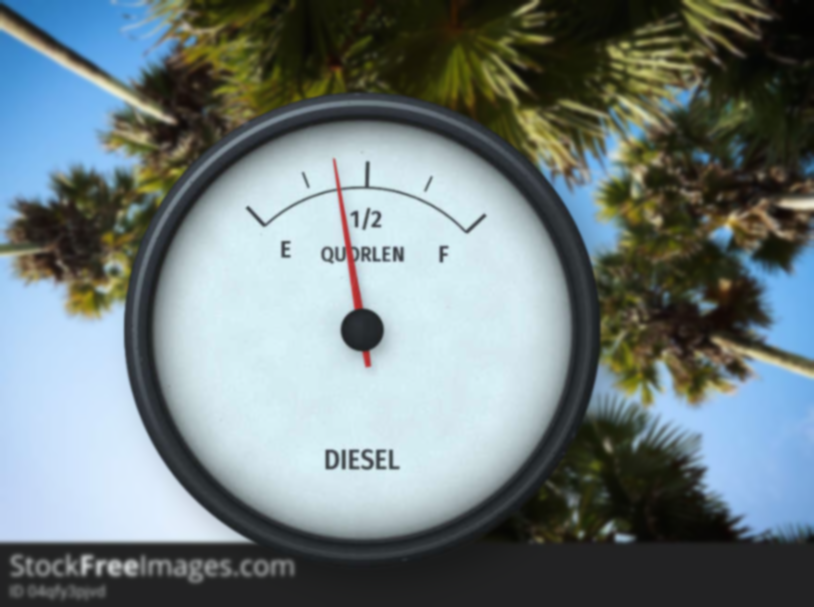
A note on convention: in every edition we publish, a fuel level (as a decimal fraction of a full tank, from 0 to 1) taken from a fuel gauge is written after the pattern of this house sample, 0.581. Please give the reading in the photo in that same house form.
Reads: 0.375
